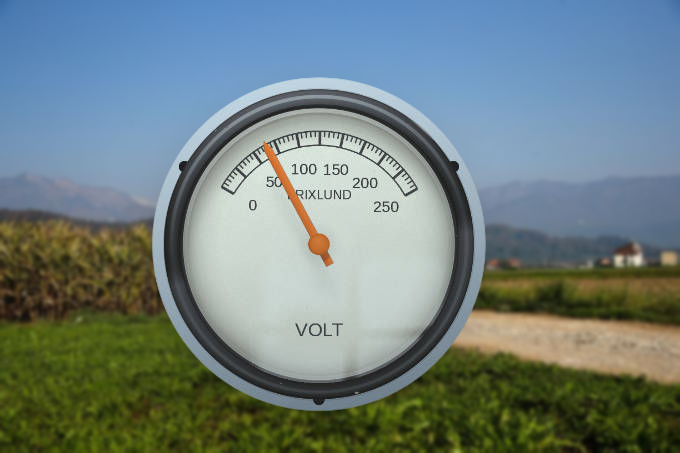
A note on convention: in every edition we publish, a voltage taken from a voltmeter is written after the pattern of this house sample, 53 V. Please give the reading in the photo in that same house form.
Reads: 65 V
